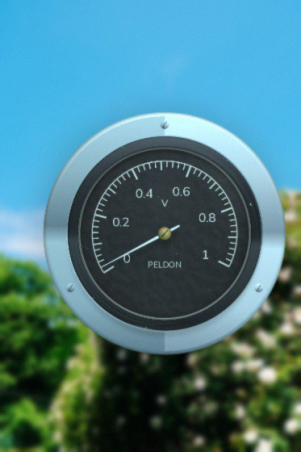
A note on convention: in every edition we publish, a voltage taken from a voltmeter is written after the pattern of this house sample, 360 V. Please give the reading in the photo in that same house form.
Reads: 0.02 V
